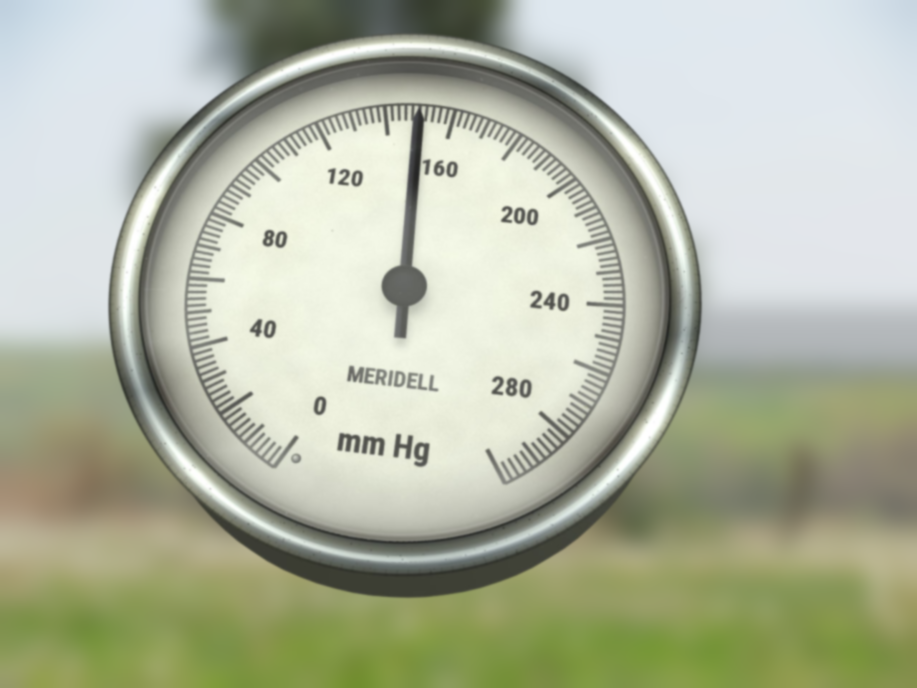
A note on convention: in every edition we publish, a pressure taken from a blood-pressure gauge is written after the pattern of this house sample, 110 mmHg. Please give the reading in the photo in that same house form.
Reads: 150 mmHg
